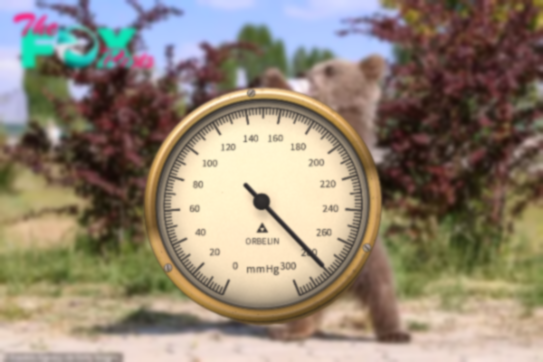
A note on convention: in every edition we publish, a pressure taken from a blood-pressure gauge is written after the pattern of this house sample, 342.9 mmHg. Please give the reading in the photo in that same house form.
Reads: 280 mmHg
